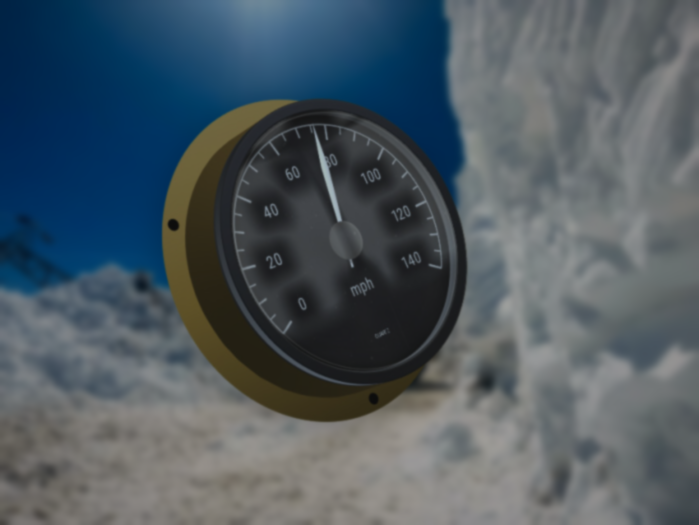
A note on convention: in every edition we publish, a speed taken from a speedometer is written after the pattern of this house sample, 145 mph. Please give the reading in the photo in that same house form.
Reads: 75 mph
